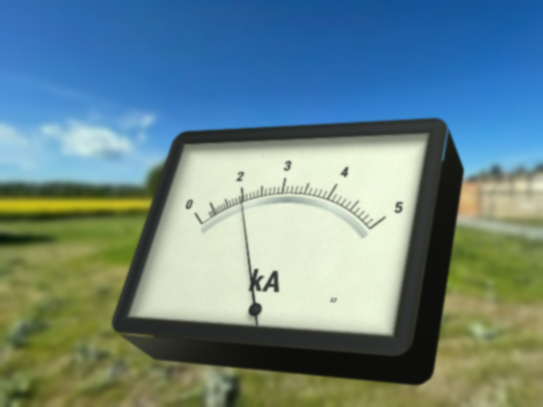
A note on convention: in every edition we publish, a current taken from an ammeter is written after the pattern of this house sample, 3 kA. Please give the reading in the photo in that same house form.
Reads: 2 kA
